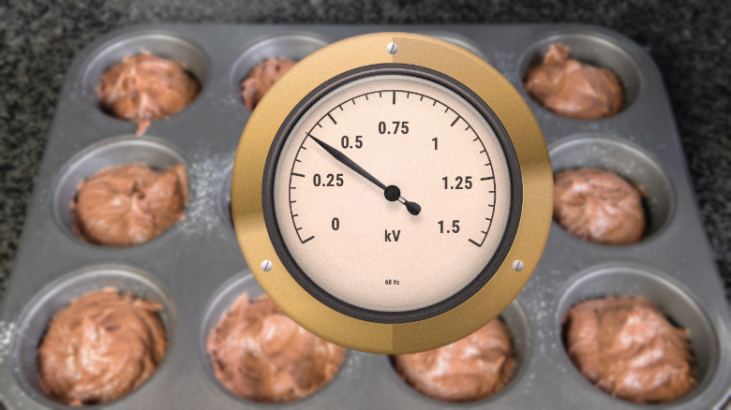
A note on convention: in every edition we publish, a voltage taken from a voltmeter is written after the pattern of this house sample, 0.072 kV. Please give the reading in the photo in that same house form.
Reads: 0.4 kV
